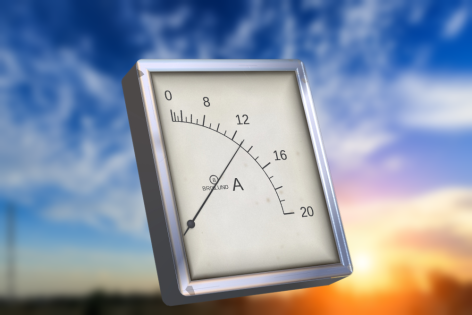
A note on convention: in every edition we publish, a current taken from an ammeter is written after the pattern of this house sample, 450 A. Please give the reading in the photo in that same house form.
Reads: 13 A
